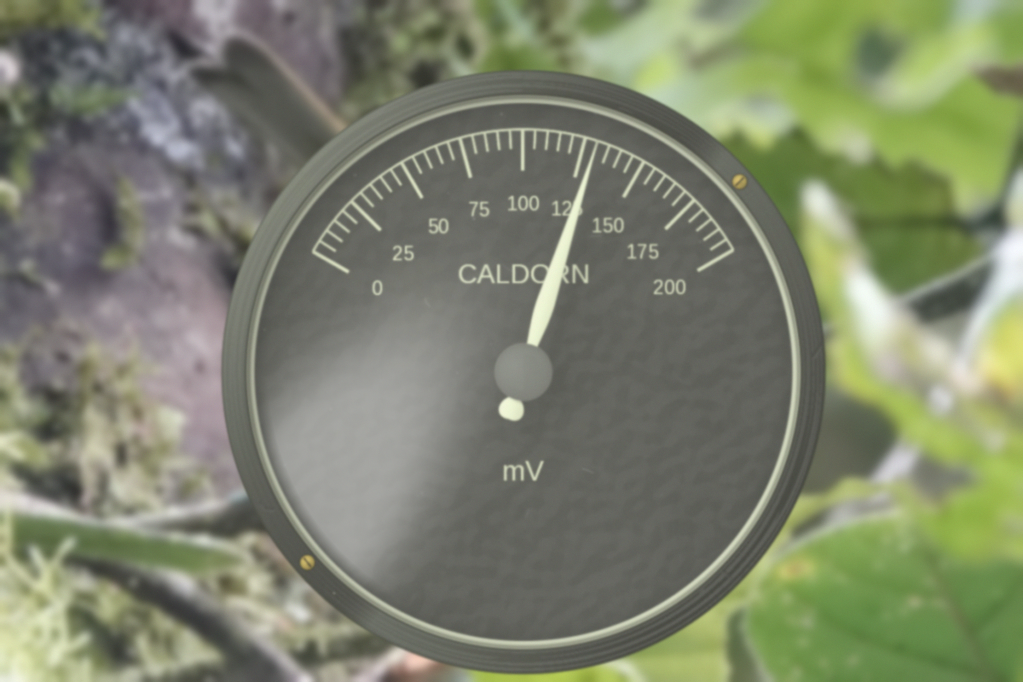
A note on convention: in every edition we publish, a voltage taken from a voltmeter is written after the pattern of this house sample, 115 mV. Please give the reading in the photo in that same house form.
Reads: 130 mV
